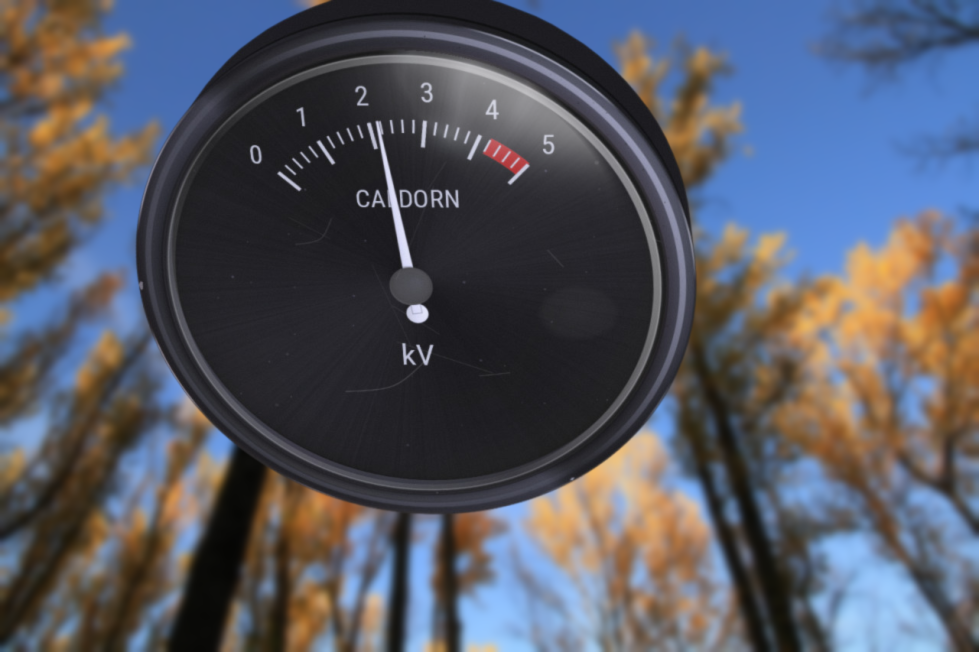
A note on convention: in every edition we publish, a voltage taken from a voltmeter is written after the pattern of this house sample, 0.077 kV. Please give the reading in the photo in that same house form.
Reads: 2.2 kV
